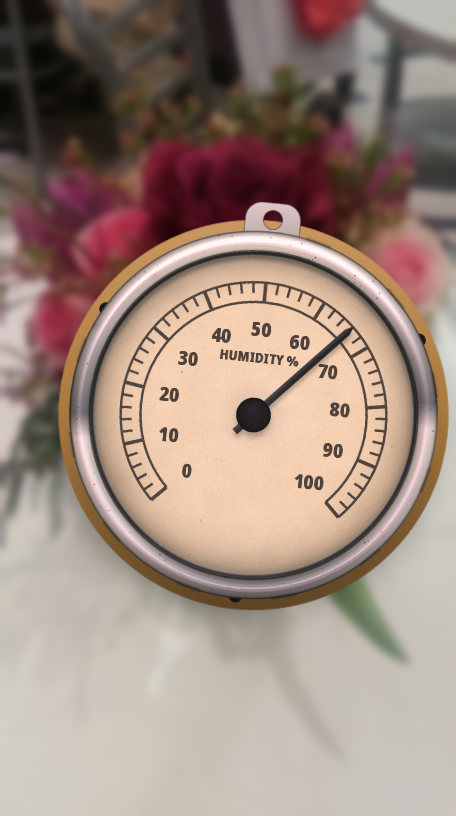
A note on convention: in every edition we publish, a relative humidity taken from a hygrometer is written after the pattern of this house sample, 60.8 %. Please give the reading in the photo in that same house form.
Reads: 66 %
